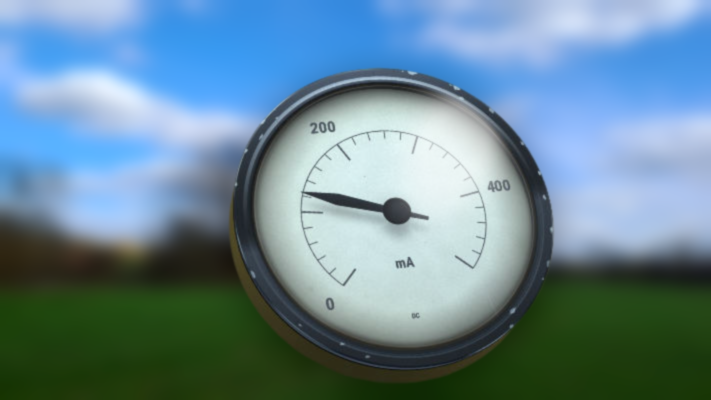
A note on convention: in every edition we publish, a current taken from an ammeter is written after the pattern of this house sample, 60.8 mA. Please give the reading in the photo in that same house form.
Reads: 120 mA
